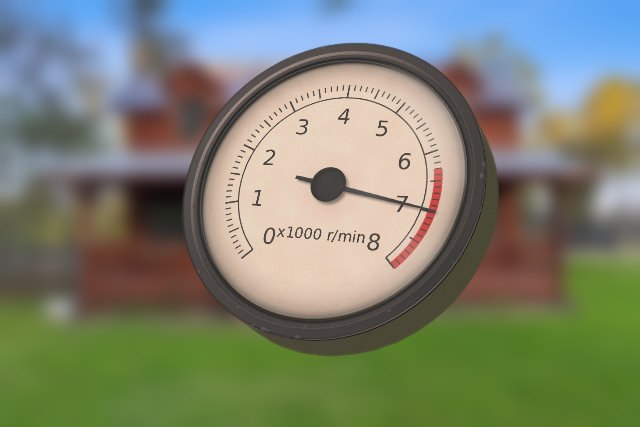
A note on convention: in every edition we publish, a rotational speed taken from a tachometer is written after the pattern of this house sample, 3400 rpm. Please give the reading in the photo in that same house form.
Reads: 7000 rpm
